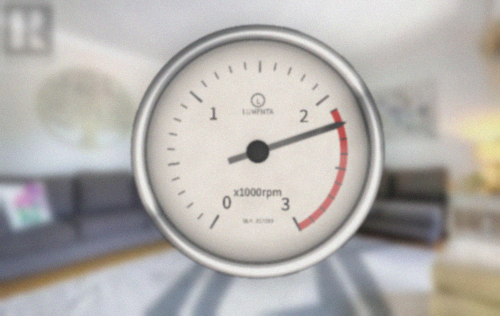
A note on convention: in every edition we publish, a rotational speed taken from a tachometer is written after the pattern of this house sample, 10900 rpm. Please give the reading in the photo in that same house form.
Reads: 2200 rpm
